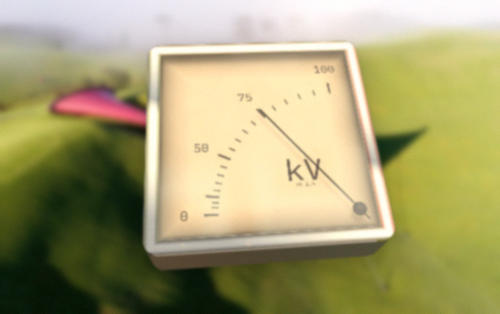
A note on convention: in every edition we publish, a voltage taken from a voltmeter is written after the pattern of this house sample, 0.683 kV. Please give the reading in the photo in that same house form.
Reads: 75 kV
